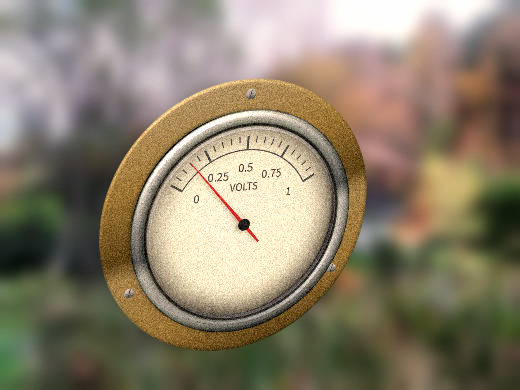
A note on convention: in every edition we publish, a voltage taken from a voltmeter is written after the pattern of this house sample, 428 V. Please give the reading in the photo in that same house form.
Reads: 0.15 V
